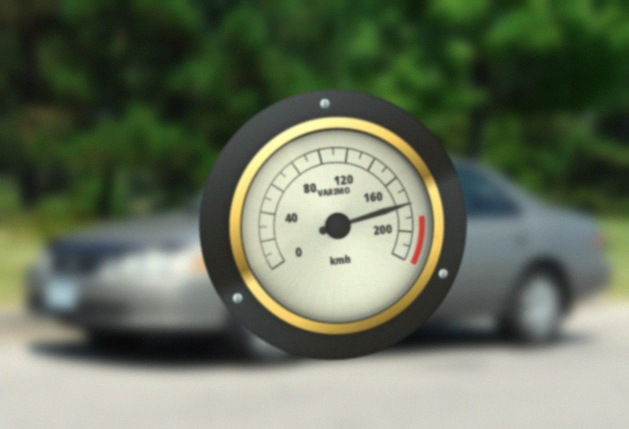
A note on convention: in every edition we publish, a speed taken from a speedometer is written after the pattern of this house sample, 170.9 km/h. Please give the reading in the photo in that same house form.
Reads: 180 km/h
